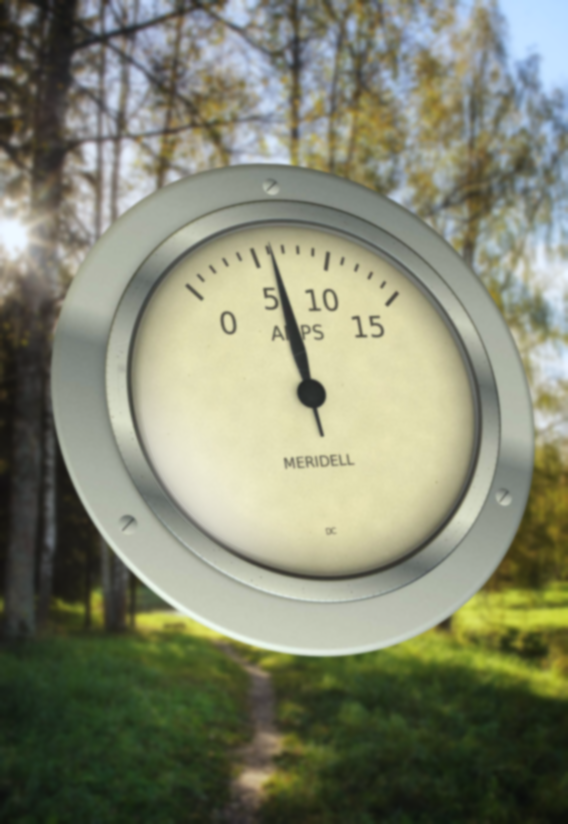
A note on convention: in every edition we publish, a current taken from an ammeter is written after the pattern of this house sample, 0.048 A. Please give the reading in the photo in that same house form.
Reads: 6 A
